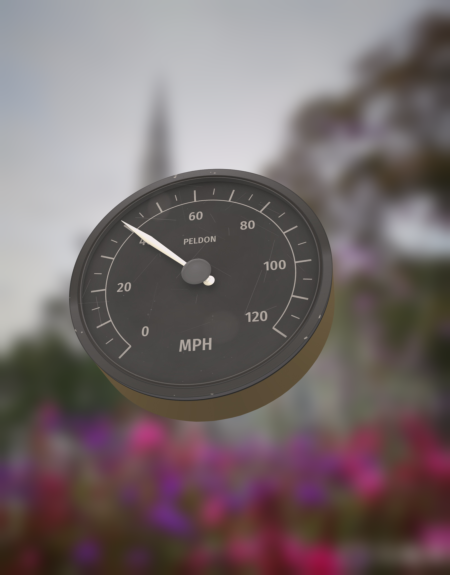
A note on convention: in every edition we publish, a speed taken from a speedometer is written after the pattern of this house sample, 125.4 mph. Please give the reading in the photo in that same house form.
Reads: 40 mph
